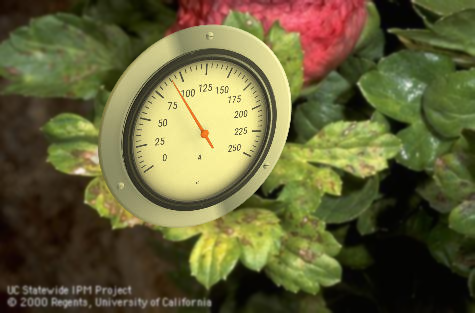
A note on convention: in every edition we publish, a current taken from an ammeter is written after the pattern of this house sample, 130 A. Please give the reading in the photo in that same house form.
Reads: 90 A
